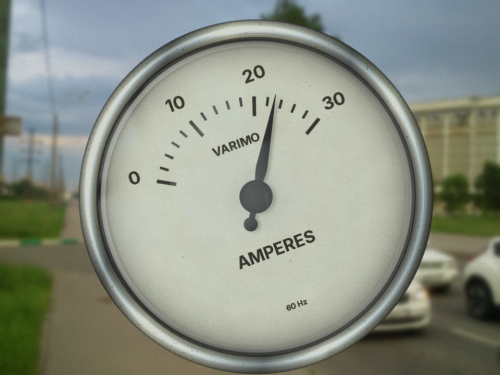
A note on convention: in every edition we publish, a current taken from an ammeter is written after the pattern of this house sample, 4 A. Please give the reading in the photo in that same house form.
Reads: 23 A
